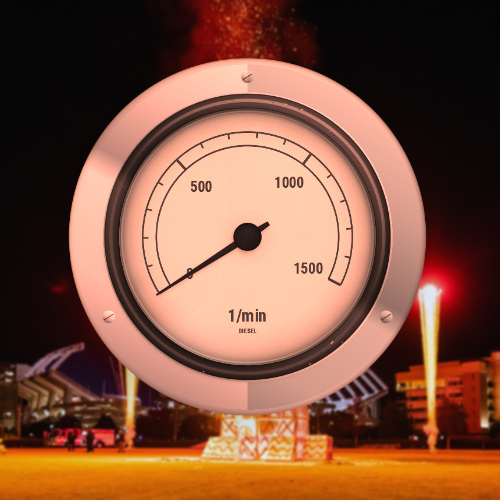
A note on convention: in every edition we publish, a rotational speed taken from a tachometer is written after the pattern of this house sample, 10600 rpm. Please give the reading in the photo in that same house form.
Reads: 0 rpm
